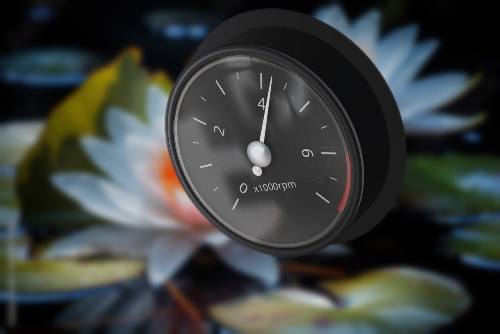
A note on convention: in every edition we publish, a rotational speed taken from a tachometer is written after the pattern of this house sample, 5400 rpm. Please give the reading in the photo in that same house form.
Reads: 4250 rpm
